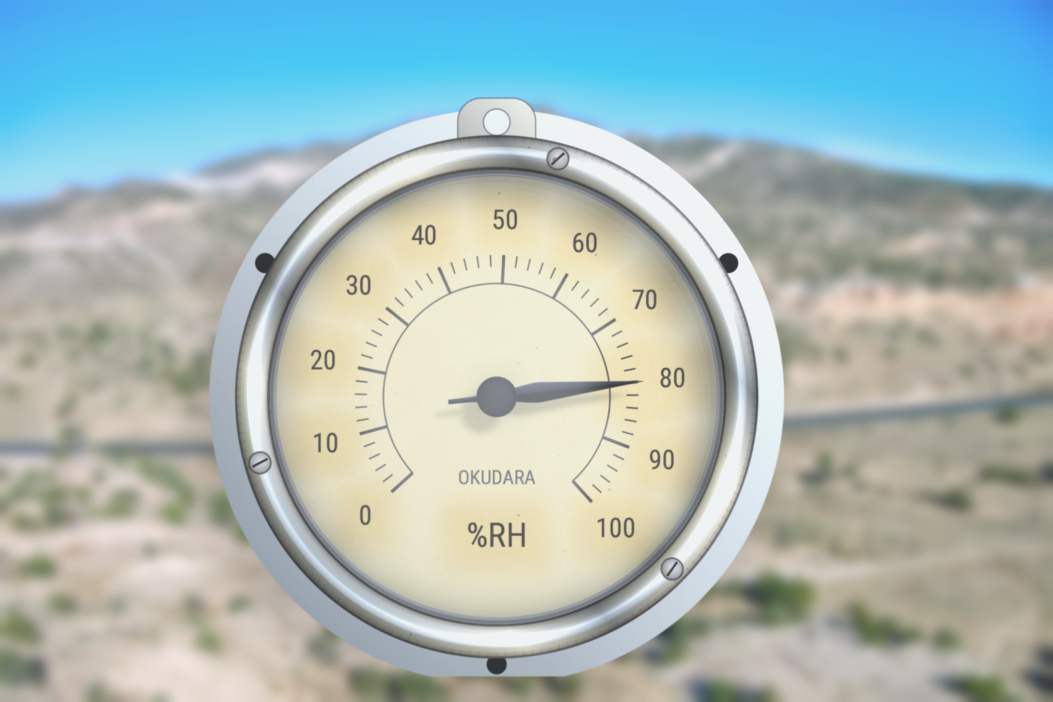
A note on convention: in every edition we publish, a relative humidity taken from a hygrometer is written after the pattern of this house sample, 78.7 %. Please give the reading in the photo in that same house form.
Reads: 80 %
